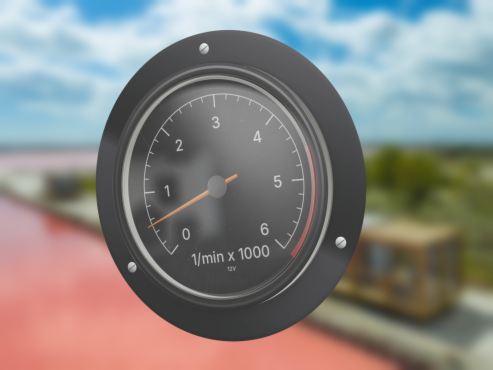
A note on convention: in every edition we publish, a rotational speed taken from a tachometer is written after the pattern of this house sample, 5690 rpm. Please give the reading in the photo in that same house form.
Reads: 500 rpm
